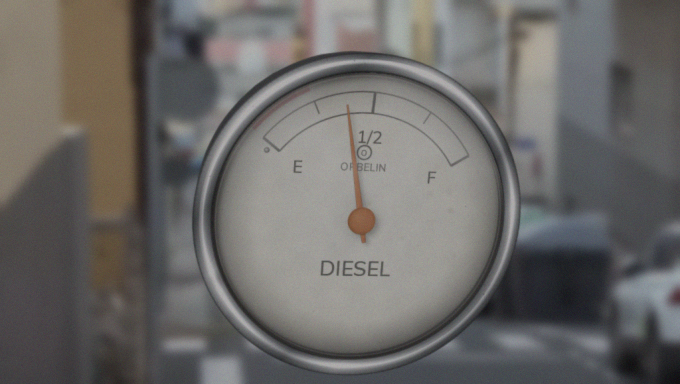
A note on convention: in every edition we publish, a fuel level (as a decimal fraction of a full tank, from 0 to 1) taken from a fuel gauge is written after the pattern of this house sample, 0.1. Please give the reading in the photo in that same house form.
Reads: 0.375
